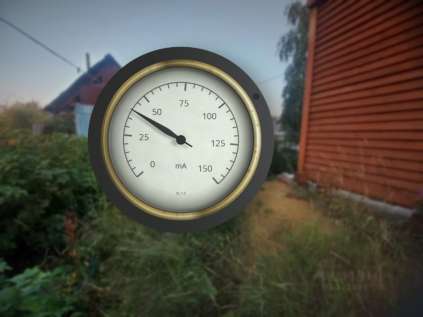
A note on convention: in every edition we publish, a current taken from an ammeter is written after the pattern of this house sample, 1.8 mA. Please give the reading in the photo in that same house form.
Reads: 40 mA
